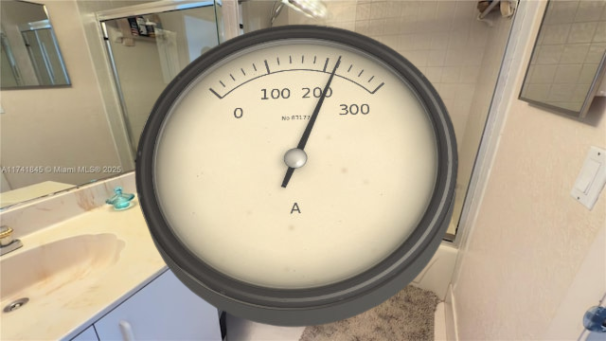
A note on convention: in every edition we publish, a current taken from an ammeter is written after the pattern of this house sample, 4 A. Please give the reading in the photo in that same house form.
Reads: 220 A
